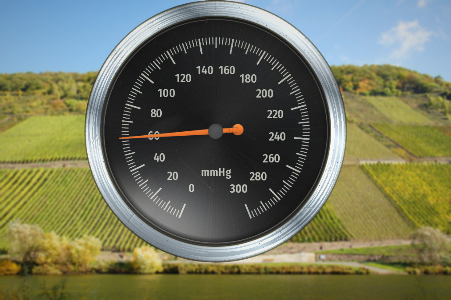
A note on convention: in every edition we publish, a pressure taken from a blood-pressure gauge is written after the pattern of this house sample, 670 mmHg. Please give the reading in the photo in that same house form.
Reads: 60 mmHg
